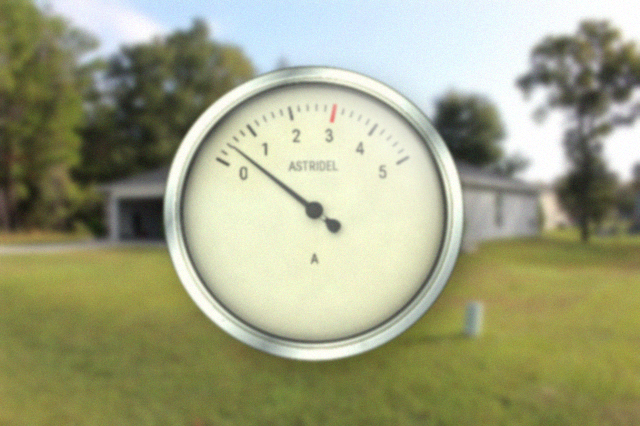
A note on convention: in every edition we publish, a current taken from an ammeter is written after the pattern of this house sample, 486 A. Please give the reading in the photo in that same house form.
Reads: 0.4 A
